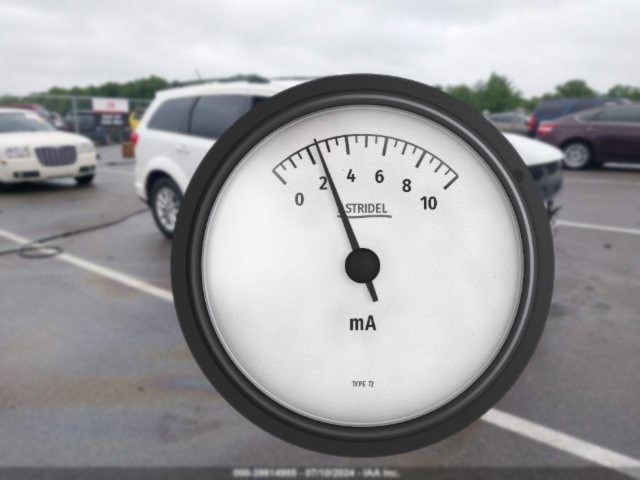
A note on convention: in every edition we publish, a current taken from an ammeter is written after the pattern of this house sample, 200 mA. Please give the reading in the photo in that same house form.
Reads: 2.5 mA
